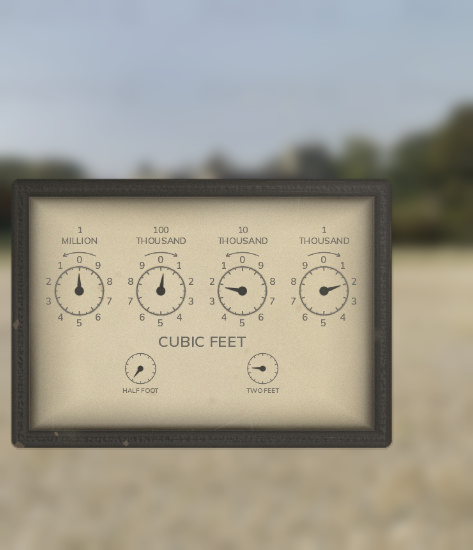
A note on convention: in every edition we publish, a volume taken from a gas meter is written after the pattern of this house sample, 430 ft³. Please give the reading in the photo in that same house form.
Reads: 2200 ft³
